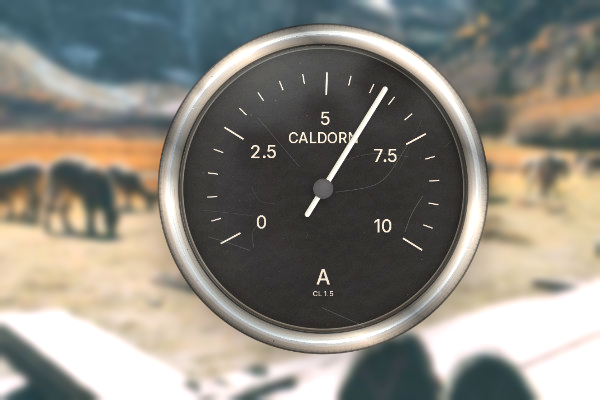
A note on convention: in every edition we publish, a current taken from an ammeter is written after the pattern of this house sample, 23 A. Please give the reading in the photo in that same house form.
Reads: 6.25 A
